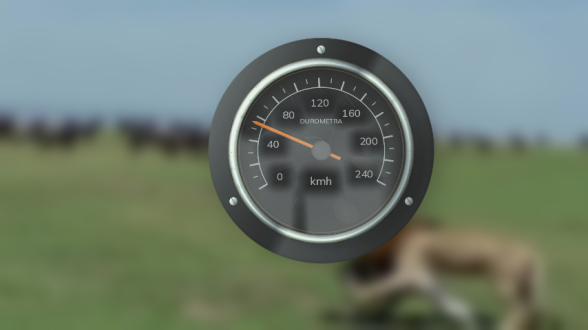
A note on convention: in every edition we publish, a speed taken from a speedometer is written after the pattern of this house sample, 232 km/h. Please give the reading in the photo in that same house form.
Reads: 55 km/h
